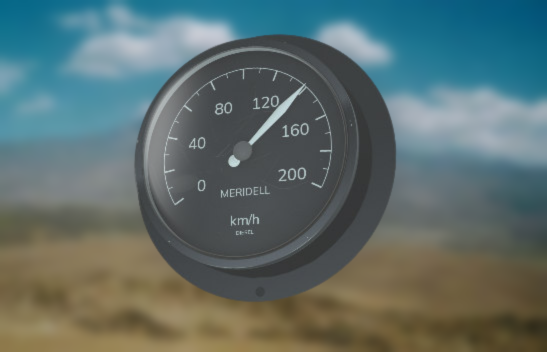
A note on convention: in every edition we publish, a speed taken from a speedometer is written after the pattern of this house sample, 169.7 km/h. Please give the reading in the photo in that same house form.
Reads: 140 km/h
